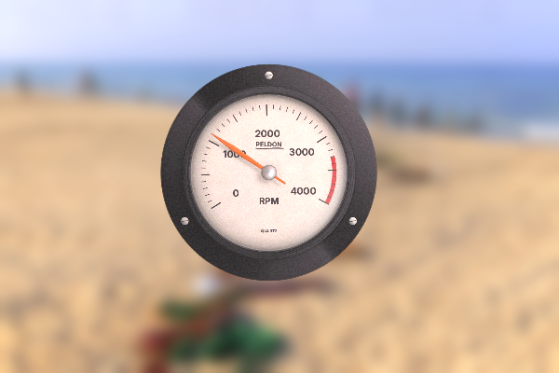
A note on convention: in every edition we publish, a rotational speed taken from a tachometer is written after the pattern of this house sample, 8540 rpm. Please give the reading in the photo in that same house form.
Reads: 1100 rpm
